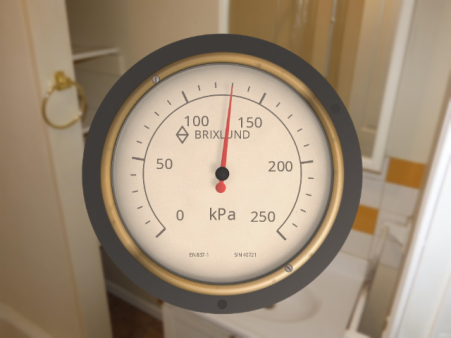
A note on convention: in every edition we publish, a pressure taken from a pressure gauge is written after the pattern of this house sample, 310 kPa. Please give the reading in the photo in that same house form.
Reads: 130 kPa
